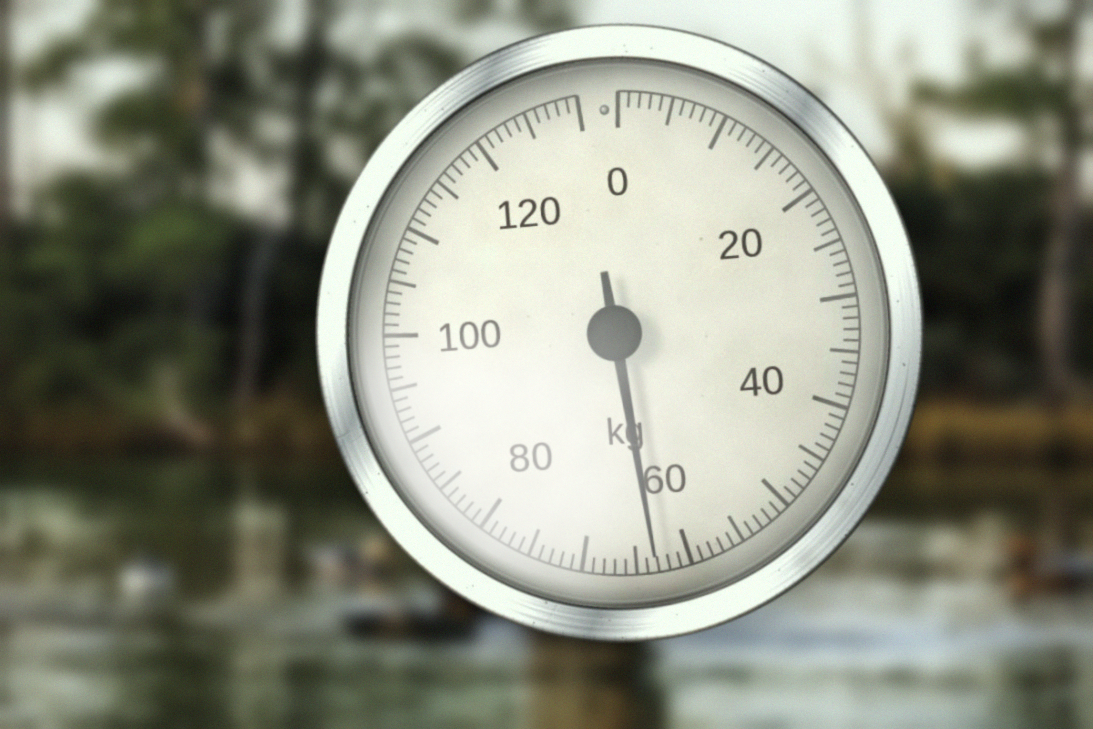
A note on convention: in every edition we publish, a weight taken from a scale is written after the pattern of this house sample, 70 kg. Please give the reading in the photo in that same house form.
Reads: 63 kg
